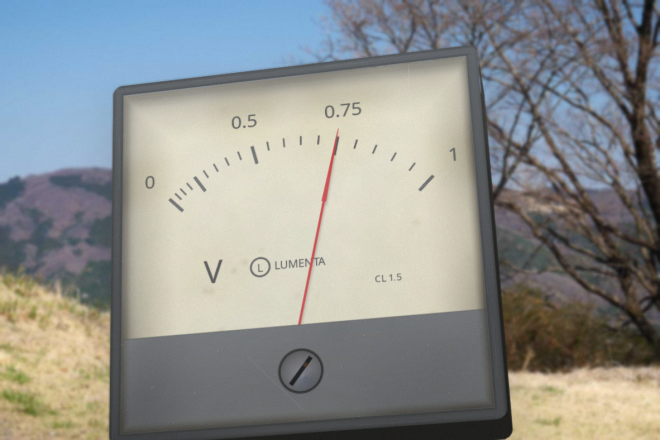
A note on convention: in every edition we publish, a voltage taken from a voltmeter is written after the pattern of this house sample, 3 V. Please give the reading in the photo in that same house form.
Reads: 0.75 V
